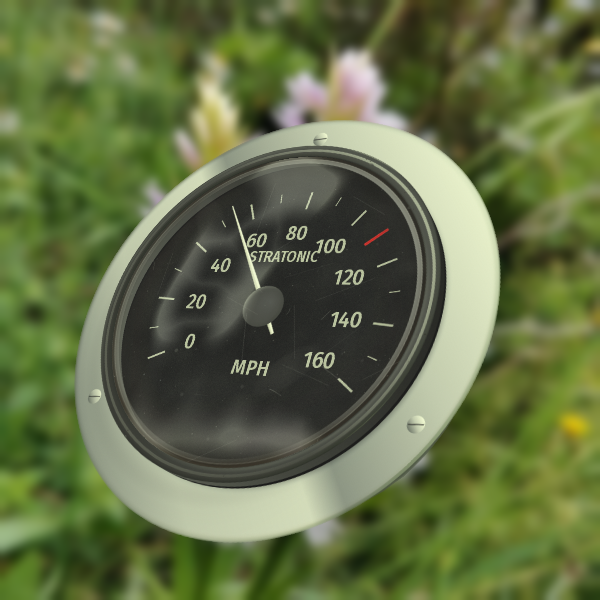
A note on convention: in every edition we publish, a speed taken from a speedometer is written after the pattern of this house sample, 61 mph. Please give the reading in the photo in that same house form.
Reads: 55 mph
